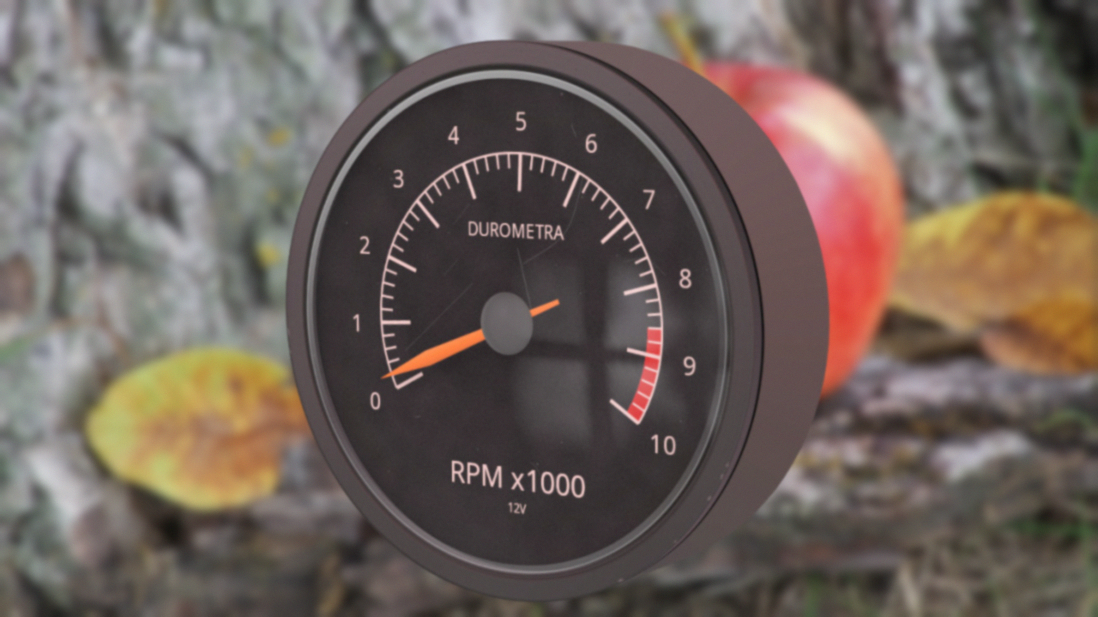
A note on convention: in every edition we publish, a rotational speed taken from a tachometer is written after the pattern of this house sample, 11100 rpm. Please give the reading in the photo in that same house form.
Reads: 200 rpm
